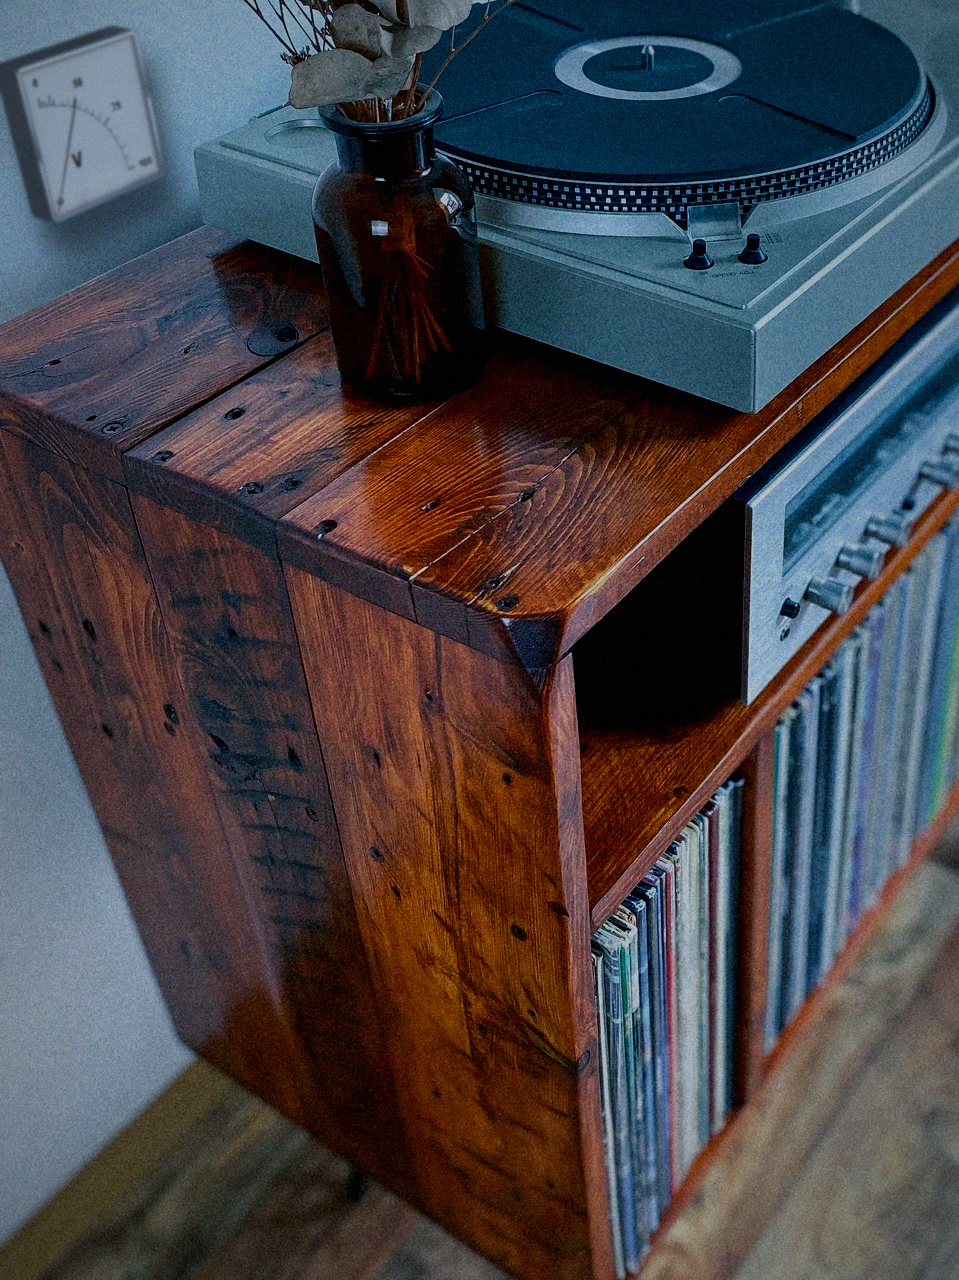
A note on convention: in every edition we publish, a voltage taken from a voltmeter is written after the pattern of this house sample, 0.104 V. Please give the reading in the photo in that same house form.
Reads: 50 V
